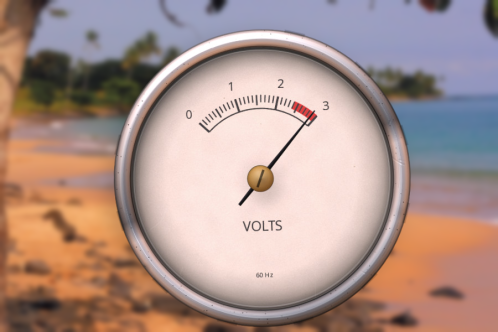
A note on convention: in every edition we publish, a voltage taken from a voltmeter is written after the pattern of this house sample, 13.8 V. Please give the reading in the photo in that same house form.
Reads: 2.9 V
